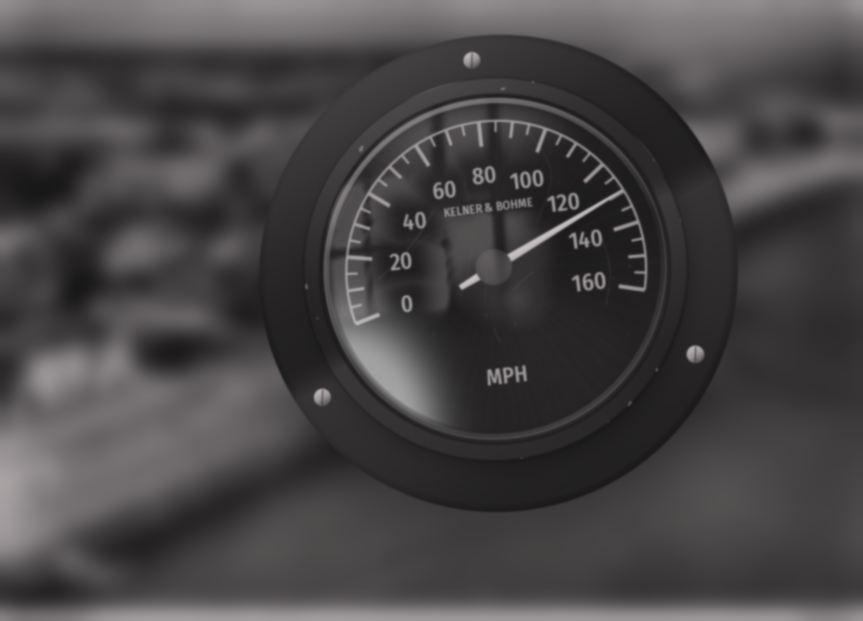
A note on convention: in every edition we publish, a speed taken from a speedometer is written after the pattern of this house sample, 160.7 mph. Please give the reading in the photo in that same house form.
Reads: 130 mph
